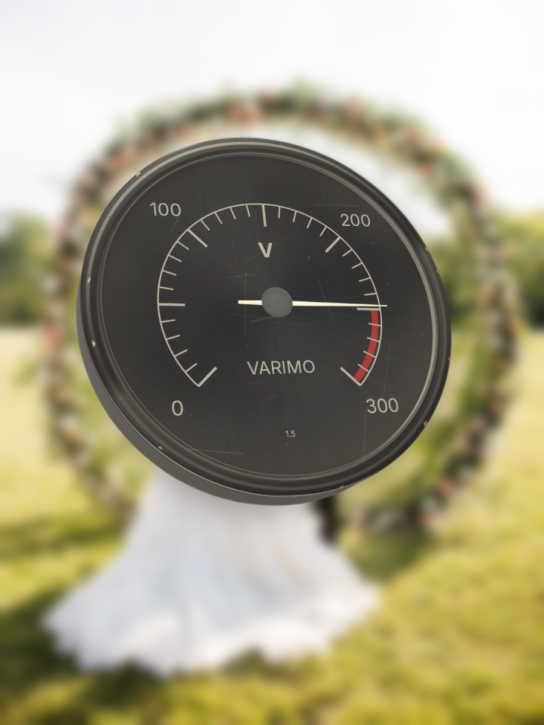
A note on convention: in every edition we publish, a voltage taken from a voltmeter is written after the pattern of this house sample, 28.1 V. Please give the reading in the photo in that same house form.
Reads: 250 V
